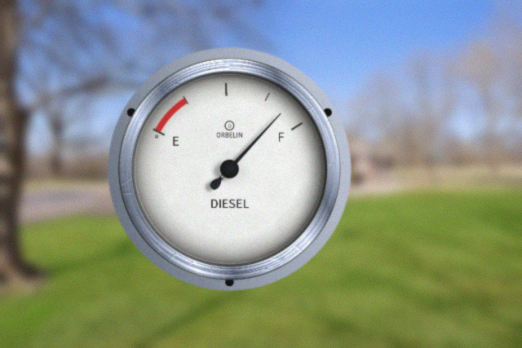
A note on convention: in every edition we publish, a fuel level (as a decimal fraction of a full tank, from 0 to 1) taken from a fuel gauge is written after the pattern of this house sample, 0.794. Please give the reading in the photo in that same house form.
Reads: 0.875
